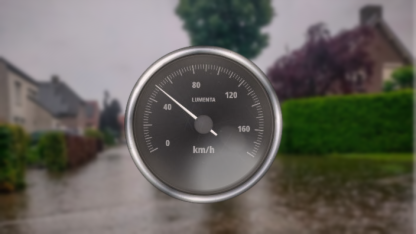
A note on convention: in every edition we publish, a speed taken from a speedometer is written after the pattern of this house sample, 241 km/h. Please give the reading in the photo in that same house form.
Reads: 50 km/h
